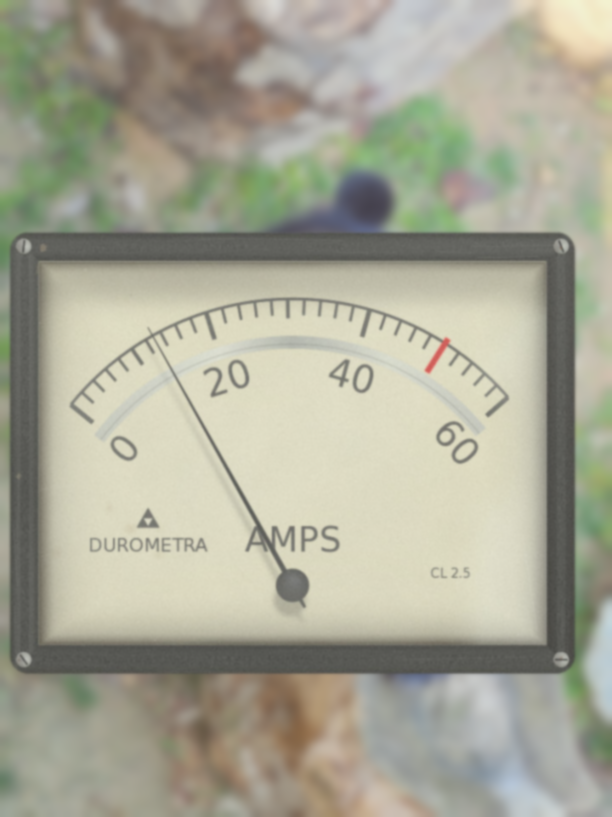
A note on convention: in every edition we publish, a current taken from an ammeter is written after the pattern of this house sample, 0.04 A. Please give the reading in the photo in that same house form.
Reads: 13 A
